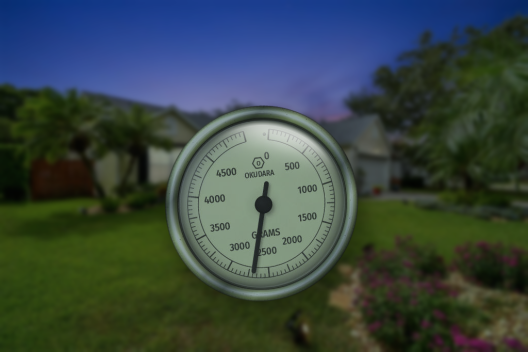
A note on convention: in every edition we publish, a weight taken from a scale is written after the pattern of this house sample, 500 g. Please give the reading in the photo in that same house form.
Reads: 2700 g
